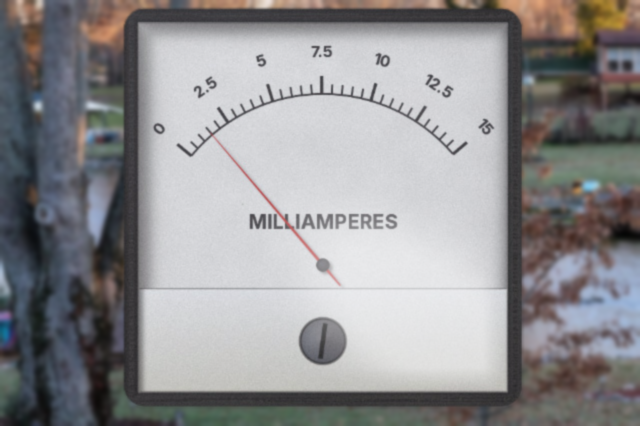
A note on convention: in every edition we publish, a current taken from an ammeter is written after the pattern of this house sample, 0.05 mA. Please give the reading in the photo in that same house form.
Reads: 1.5 mA
